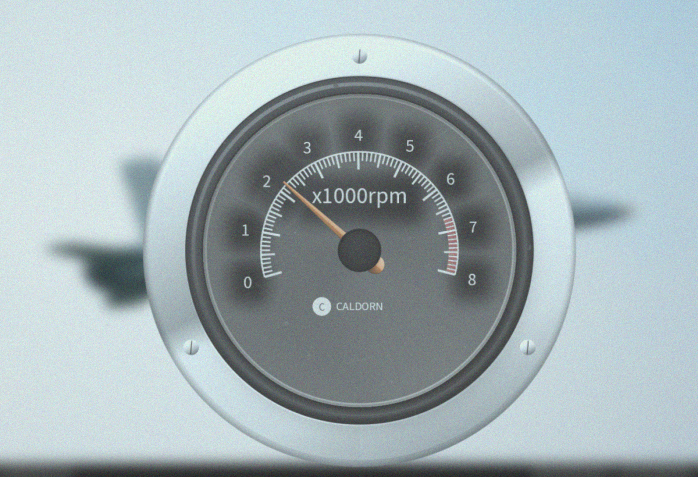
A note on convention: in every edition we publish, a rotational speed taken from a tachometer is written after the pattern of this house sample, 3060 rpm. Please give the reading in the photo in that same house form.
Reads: 2200 rpm
